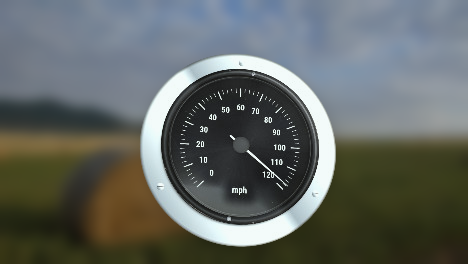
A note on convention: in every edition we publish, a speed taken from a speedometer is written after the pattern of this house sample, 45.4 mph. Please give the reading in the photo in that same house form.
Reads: 118 mph
